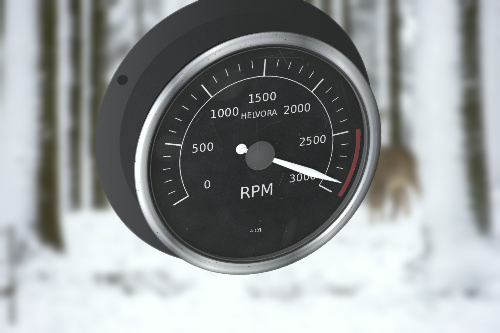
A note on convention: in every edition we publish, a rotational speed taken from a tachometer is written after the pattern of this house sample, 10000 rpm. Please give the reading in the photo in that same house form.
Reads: 2900 rpm
